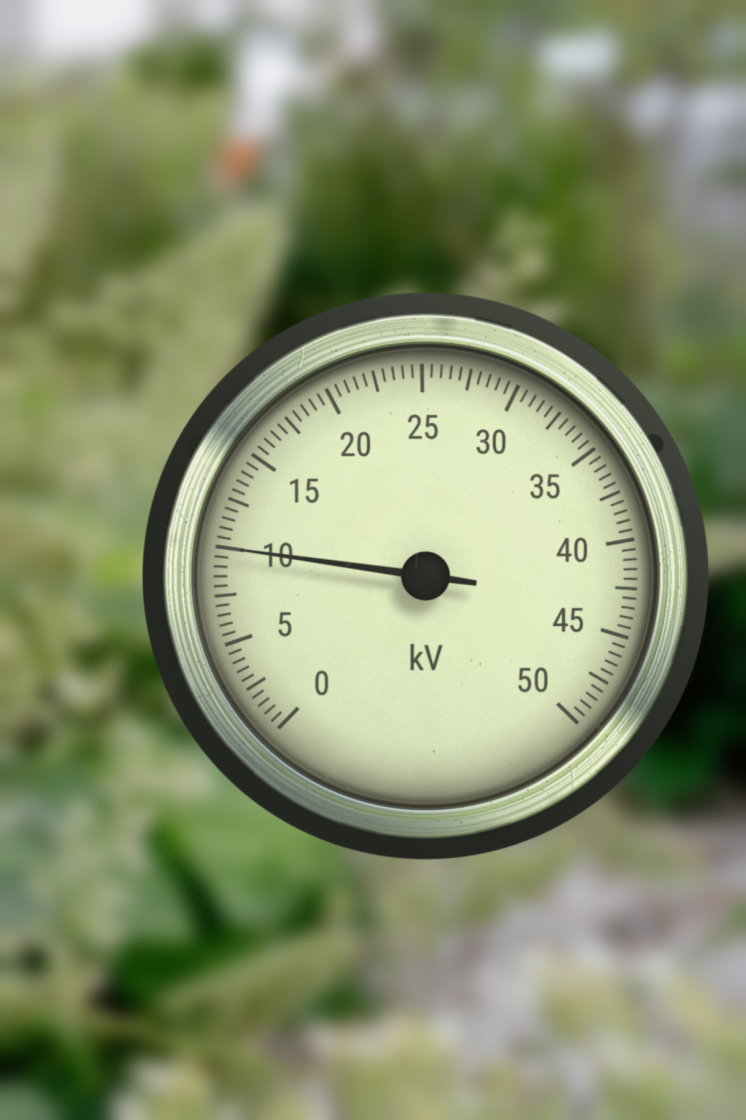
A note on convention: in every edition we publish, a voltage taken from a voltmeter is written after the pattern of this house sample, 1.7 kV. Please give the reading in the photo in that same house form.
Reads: 10 kV
